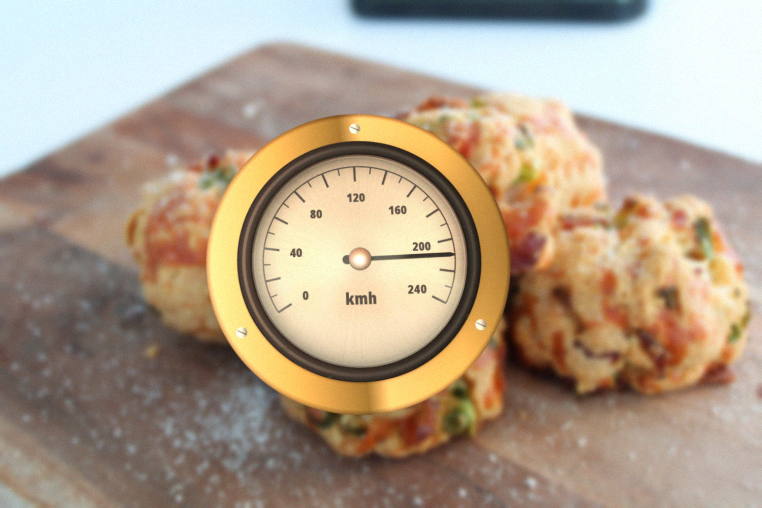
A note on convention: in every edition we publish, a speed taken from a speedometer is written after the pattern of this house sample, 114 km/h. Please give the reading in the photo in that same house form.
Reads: 210 km/h
